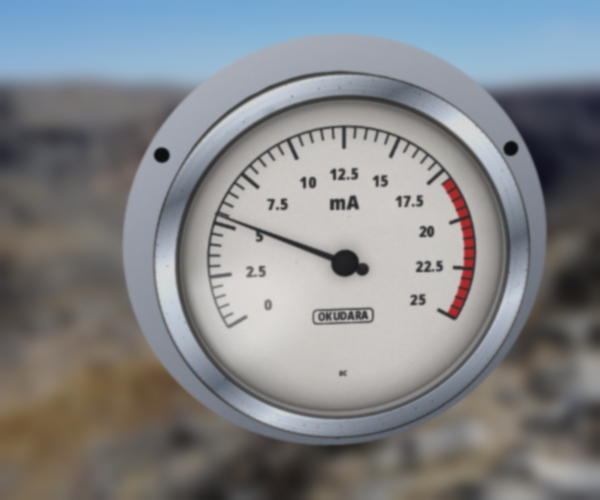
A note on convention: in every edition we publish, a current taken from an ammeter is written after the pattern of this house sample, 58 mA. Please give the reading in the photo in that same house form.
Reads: 5.5 mA
